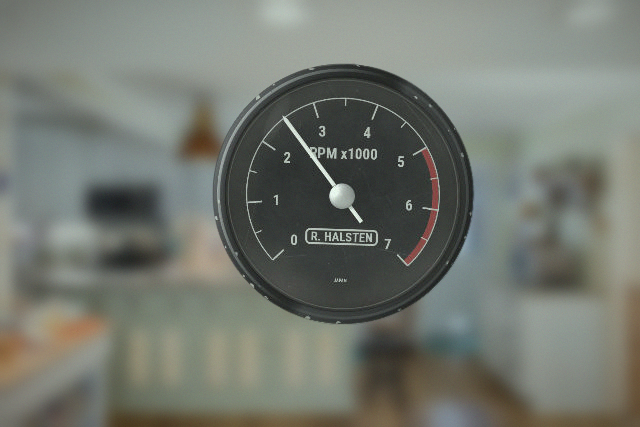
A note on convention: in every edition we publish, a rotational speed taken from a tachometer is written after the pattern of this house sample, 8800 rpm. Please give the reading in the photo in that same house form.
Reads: 2500 rpm
